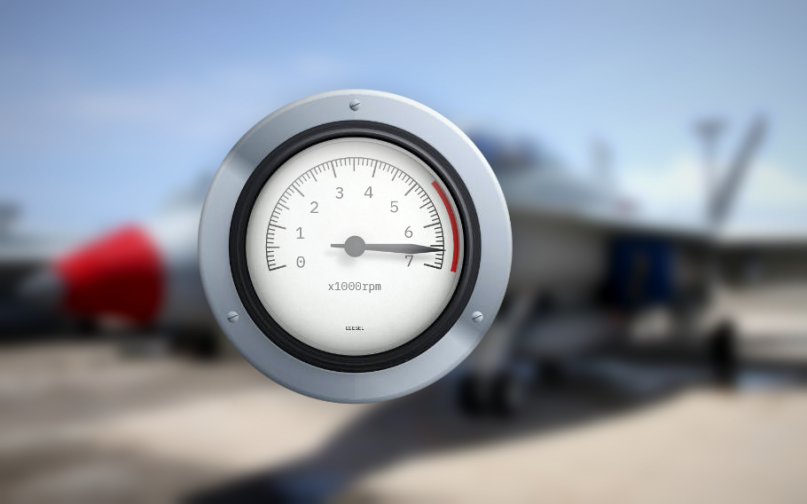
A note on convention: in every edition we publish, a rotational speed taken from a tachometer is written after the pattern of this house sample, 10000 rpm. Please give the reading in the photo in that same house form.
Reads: 6600 rpm
